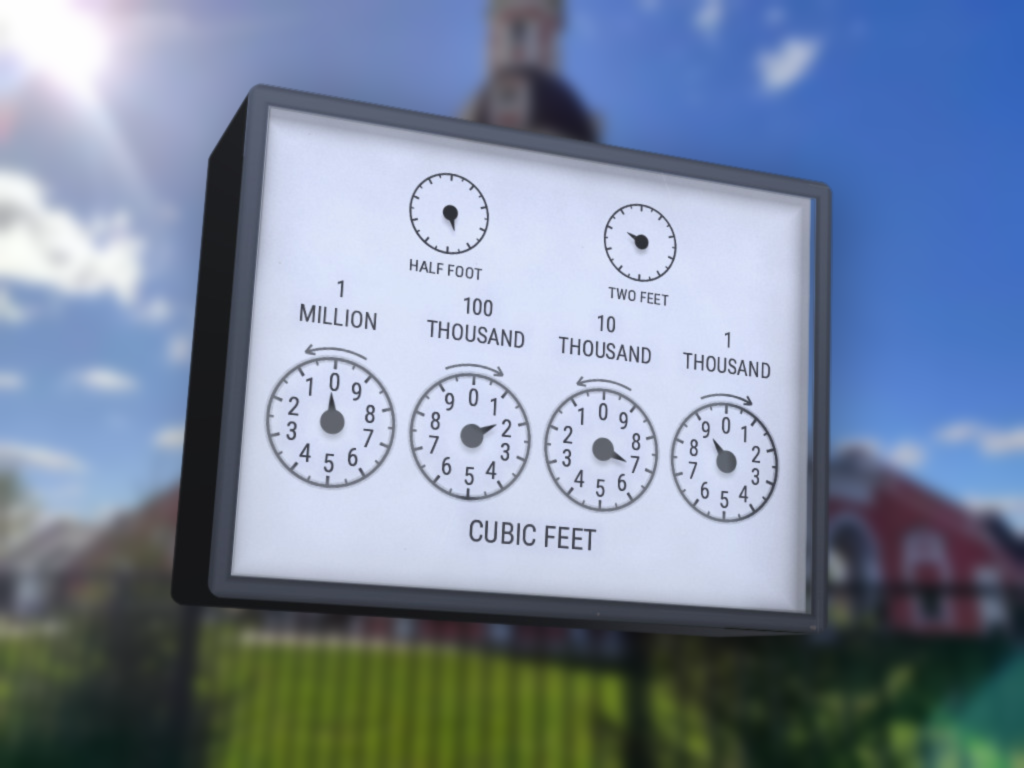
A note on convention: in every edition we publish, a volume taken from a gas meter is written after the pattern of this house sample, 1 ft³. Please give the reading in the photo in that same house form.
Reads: 16900 ft³
